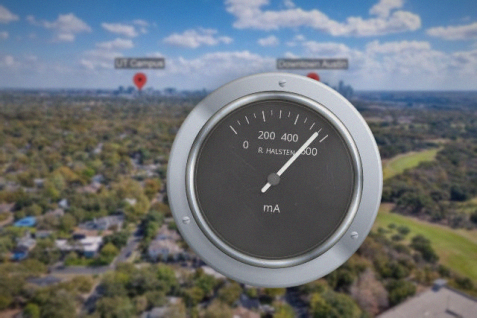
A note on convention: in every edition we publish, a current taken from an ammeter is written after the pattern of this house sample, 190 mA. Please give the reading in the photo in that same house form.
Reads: 550 mA
